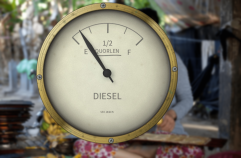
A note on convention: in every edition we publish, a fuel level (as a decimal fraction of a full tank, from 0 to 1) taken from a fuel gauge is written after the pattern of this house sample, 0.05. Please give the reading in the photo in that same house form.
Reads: 0.125
